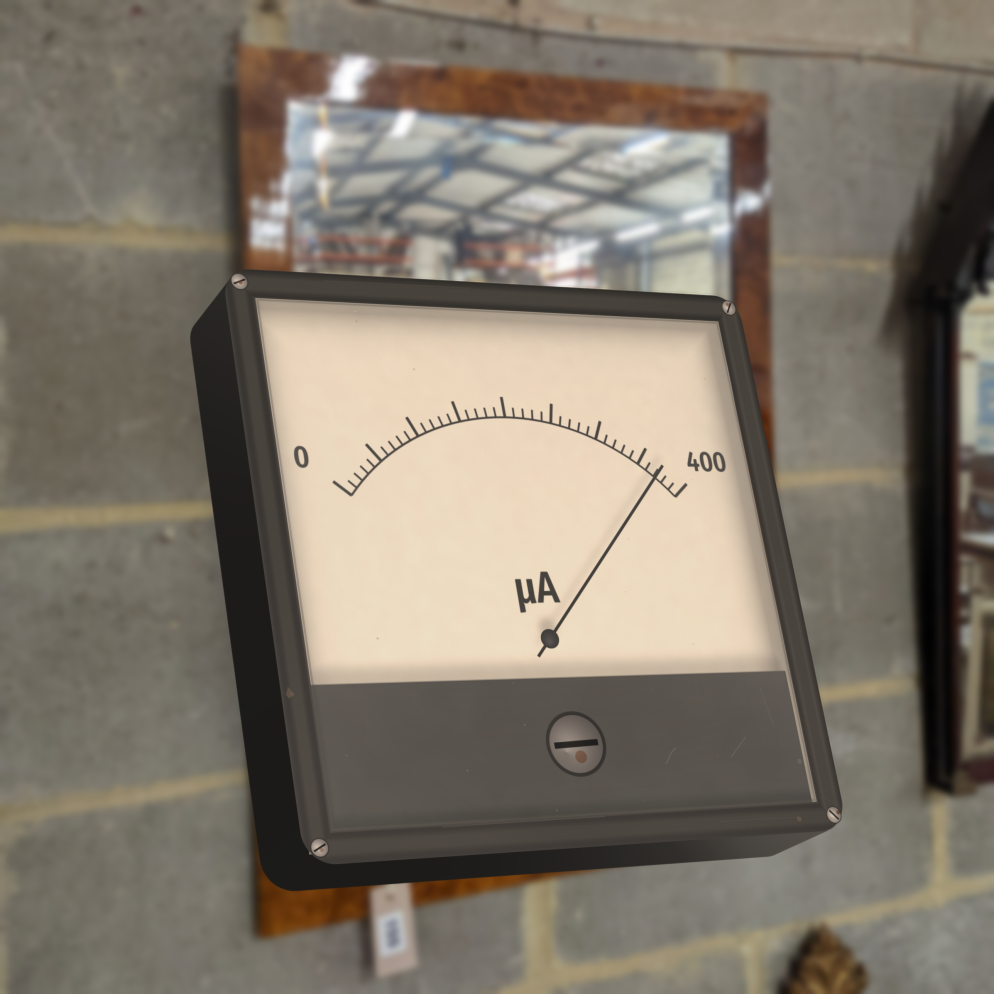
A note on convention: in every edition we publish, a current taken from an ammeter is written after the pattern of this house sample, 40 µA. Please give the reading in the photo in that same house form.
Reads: 370 µA
